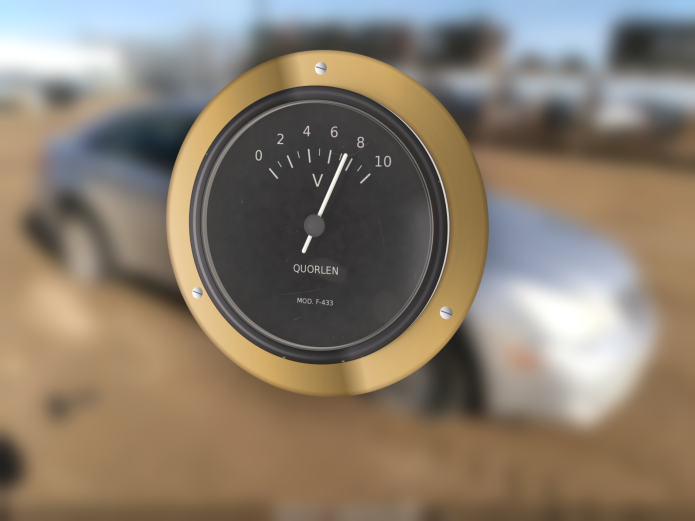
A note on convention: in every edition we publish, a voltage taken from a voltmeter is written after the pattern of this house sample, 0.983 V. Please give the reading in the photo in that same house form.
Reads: 7.5 V
